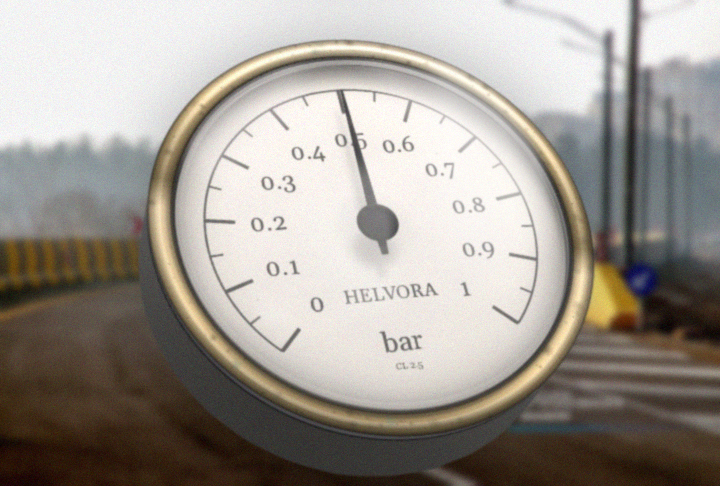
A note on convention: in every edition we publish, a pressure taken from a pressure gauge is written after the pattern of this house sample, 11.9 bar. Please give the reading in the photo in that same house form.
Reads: 0.5 bar
